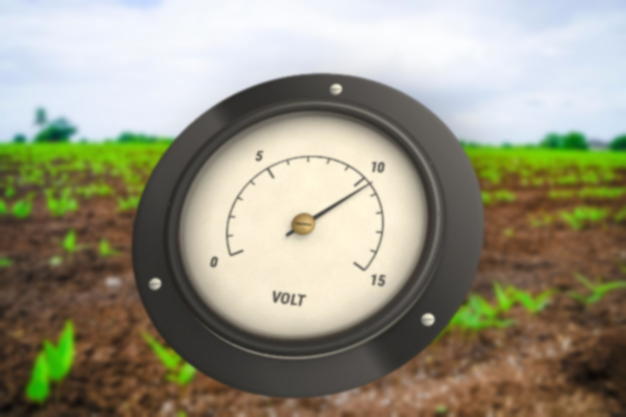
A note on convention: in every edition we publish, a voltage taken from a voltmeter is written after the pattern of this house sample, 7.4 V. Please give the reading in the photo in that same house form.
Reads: 10.5 V
